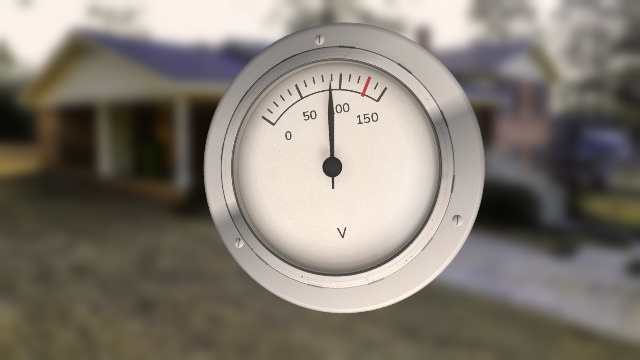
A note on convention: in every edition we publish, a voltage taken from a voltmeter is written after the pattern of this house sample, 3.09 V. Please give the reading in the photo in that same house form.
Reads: 90 V
